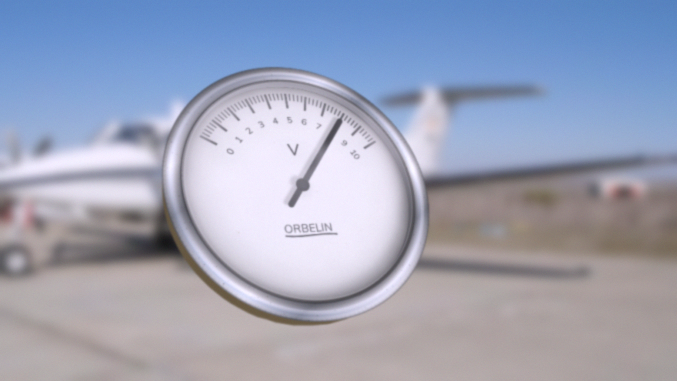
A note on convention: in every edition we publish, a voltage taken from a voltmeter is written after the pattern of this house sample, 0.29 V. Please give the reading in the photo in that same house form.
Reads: 8 V
